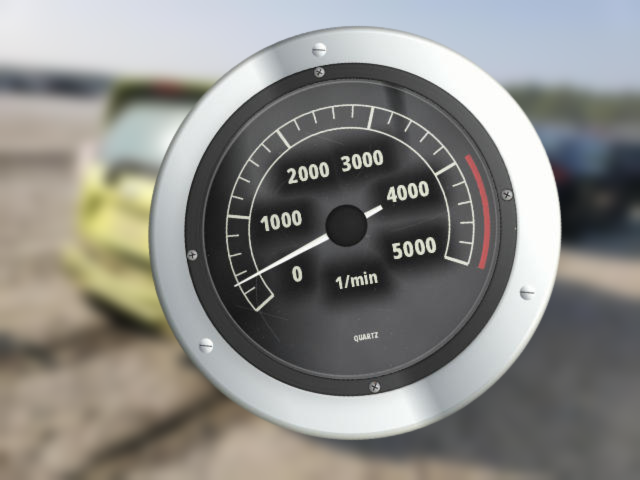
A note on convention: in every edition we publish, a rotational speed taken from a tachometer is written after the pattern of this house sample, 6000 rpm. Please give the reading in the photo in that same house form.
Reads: 300 rpm
